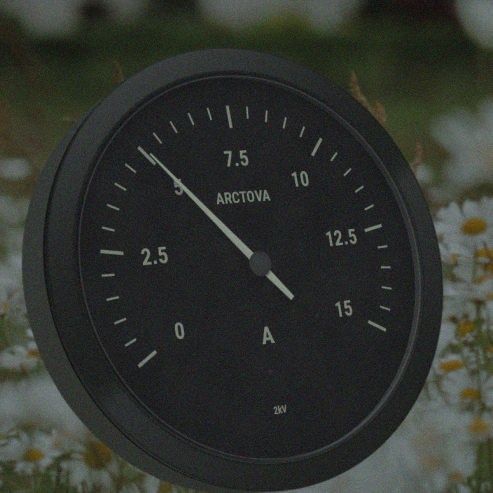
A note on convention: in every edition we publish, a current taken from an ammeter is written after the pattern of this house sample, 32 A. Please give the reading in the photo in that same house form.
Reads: 5 A
